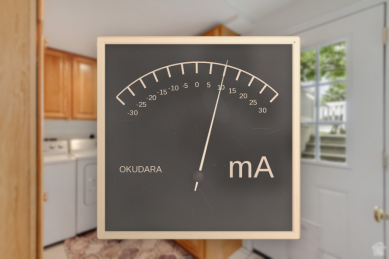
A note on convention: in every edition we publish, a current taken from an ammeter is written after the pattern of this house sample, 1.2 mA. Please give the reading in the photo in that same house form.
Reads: 10 mA
